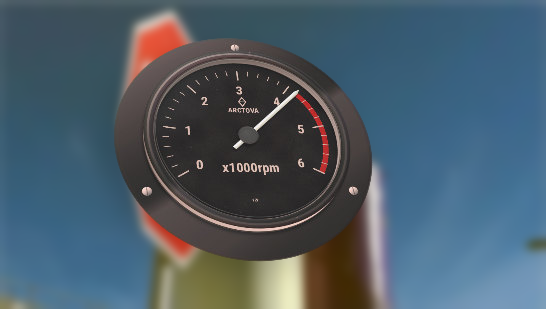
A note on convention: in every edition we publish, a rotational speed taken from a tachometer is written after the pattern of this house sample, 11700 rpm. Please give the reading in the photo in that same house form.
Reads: 4200 rpm
